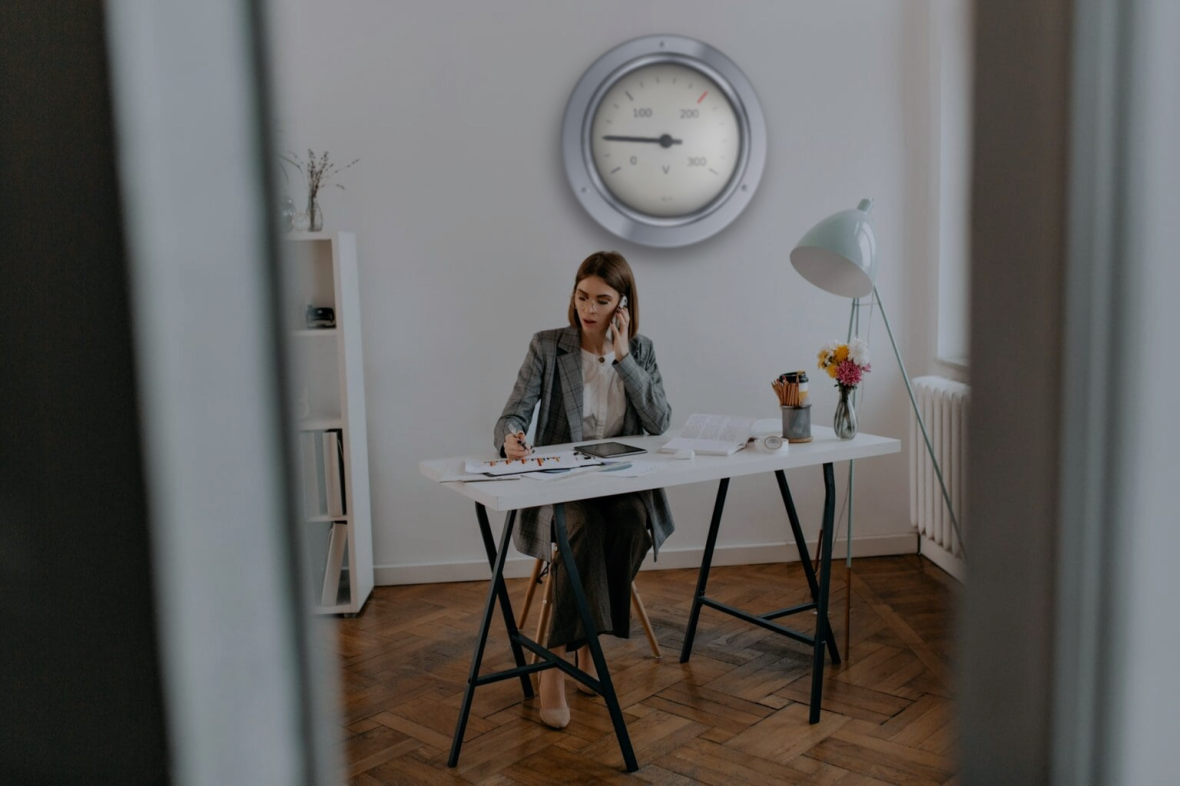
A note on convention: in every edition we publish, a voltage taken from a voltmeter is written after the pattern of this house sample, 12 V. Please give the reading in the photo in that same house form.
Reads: 40 V
